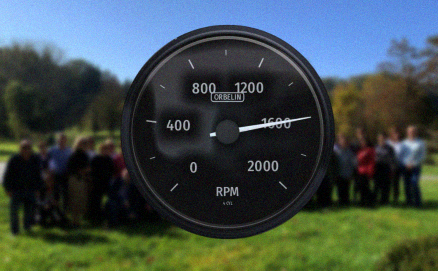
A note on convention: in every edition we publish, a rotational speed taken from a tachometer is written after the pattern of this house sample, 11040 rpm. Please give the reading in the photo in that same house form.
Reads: 1600 rpm
